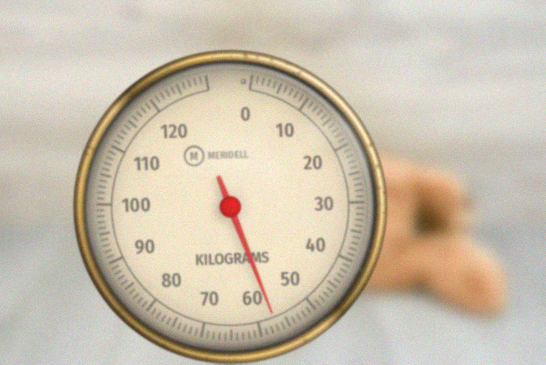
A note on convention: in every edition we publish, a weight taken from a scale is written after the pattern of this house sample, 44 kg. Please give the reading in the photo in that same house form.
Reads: 57 kg
